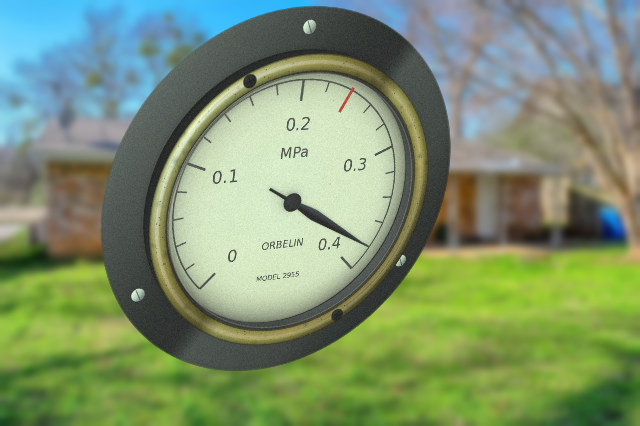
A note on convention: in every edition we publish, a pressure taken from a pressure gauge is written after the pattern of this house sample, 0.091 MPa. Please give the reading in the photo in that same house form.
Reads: 0.38 MPa
